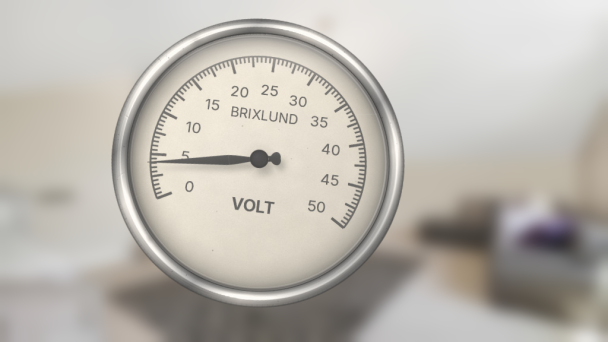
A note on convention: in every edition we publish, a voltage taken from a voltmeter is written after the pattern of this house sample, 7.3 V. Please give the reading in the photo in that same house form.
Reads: 4 V
